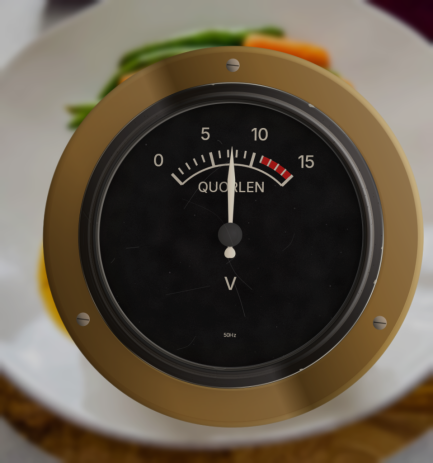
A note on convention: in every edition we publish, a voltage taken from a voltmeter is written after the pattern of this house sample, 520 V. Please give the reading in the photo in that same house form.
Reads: 7.5 V
